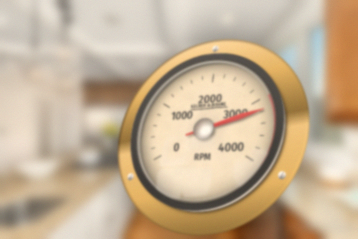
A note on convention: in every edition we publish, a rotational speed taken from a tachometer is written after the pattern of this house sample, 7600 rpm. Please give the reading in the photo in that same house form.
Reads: 3200 rpm
